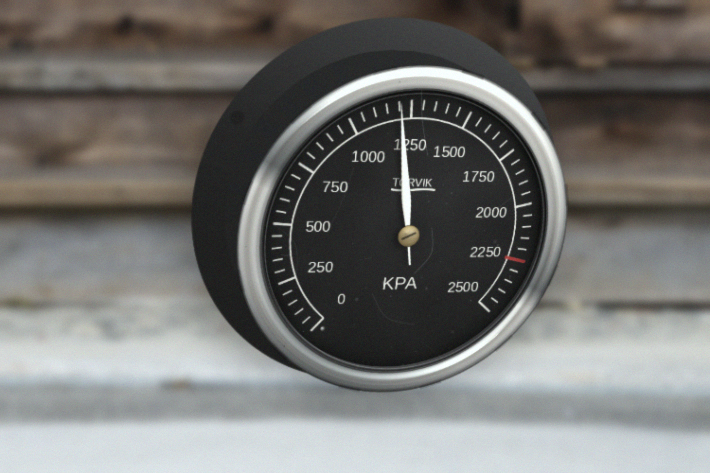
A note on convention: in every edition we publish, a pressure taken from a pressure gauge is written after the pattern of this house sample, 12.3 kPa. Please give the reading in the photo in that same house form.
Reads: 1200 kPa
